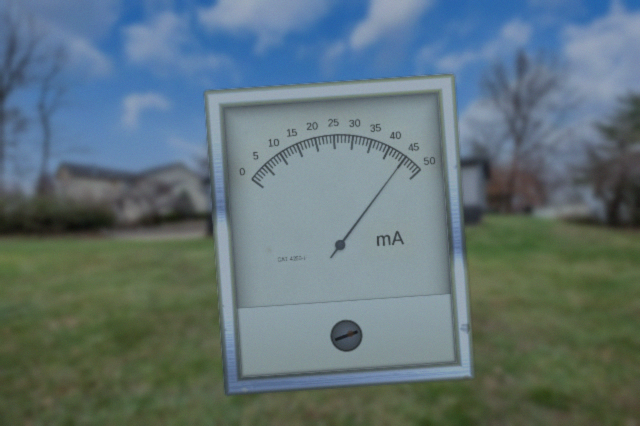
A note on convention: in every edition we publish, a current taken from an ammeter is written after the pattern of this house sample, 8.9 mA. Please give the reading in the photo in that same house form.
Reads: 45 mA
